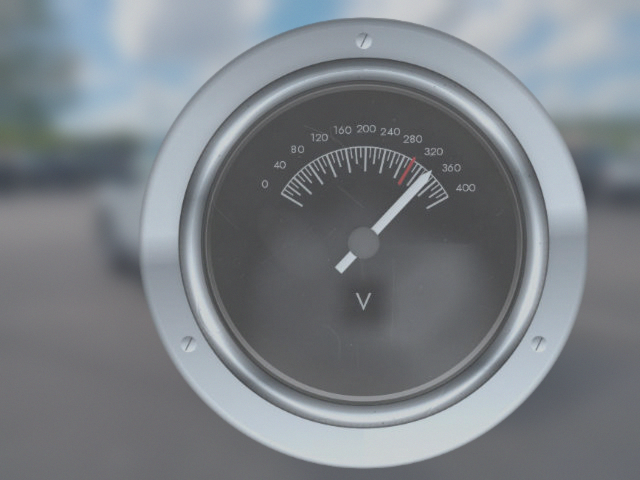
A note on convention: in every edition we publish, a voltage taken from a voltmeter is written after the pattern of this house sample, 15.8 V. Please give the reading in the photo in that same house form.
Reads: 340 V
